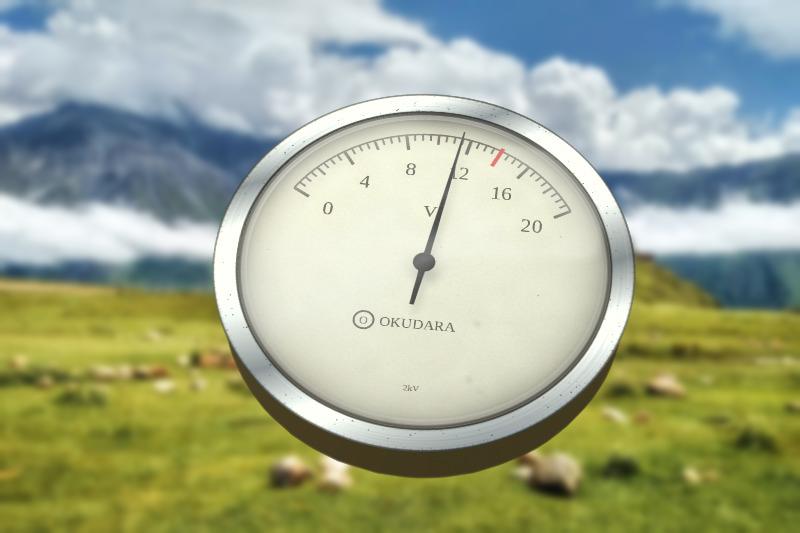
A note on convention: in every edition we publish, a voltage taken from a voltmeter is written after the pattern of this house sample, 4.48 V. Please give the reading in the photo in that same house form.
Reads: 11.5 V
